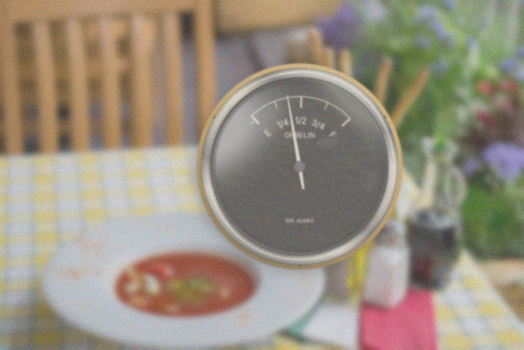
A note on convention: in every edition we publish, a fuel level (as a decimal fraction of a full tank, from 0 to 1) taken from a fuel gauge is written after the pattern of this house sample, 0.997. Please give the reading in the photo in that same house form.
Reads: 0.375
